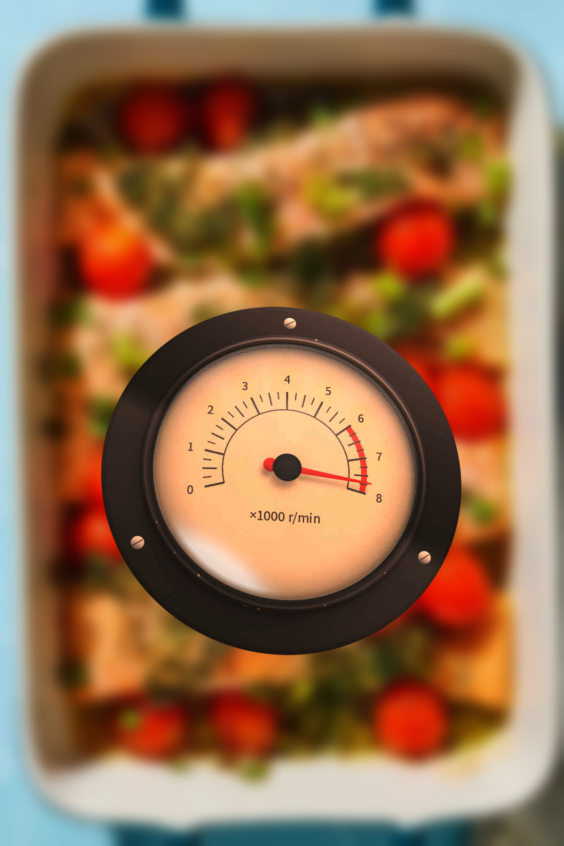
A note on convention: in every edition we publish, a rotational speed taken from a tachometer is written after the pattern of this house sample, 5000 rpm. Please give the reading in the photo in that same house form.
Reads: 7750 rpm
